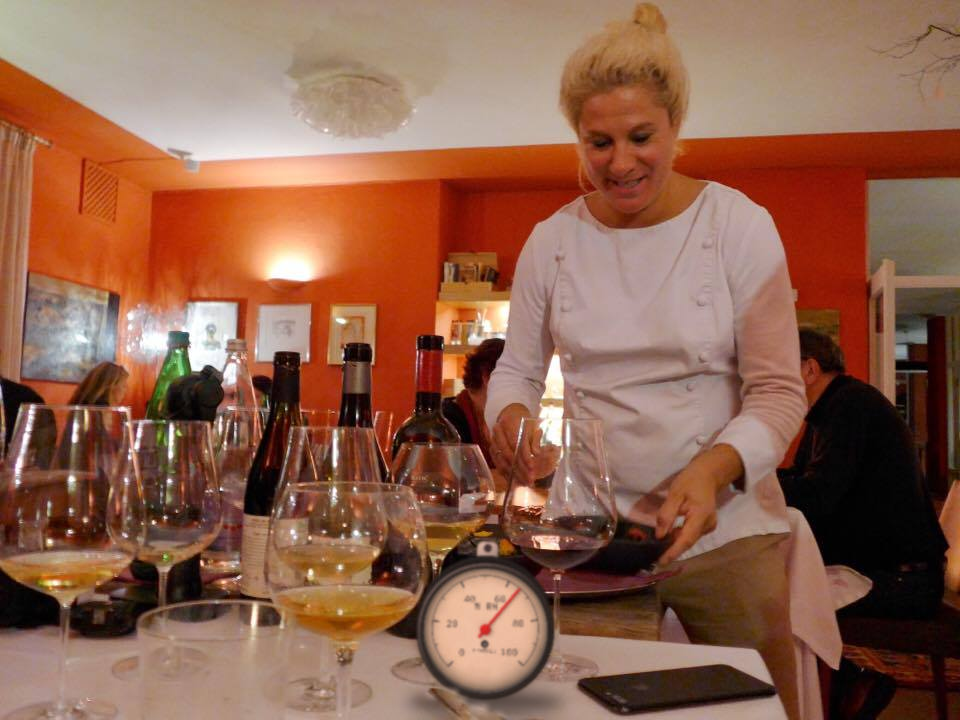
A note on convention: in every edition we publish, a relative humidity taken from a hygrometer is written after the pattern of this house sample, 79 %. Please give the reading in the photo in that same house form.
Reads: 65 %
